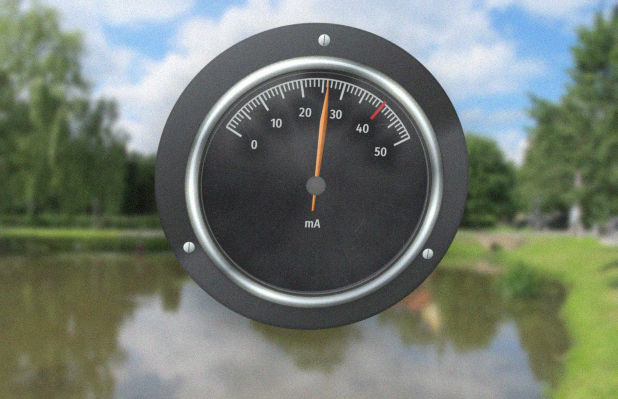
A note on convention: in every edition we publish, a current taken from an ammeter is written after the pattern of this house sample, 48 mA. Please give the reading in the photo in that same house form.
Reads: 26 mA
